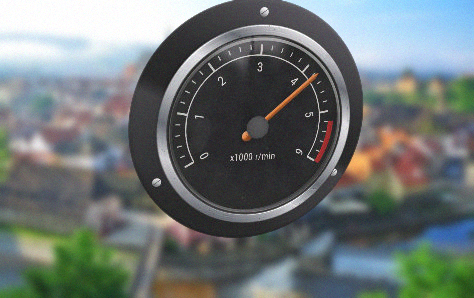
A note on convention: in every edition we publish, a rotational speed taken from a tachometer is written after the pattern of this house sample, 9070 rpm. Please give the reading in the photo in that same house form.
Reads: 4200 rpm
